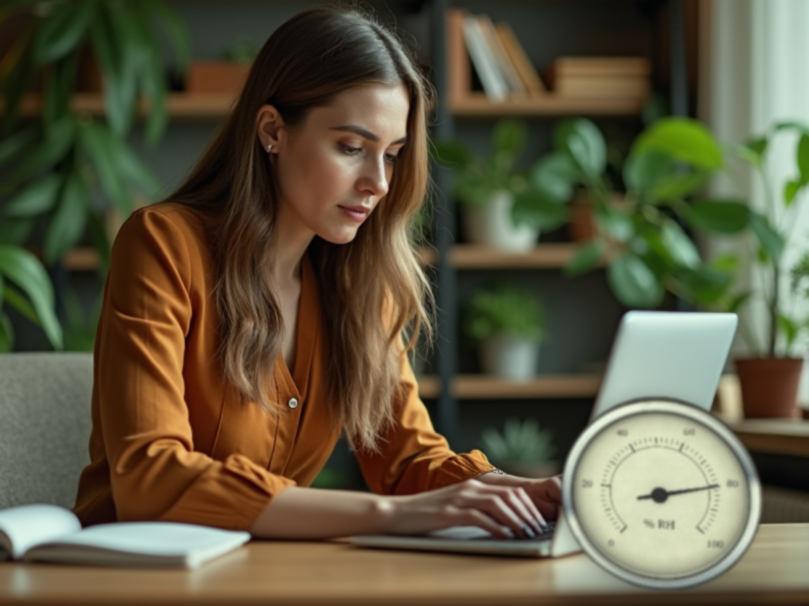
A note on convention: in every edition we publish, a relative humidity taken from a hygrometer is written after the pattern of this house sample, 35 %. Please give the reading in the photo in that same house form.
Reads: 80 %
